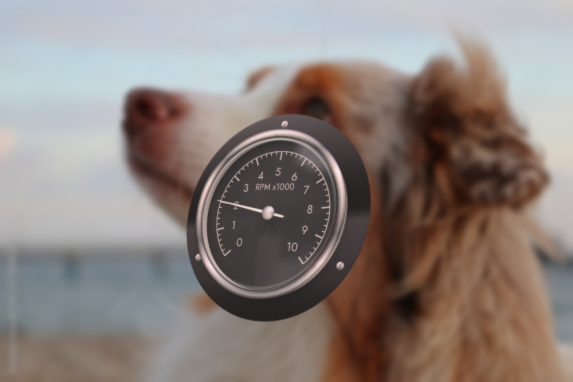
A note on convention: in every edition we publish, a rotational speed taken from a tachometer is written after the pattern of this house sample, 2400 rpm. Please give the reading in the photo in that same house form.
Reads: 2000 rpm
